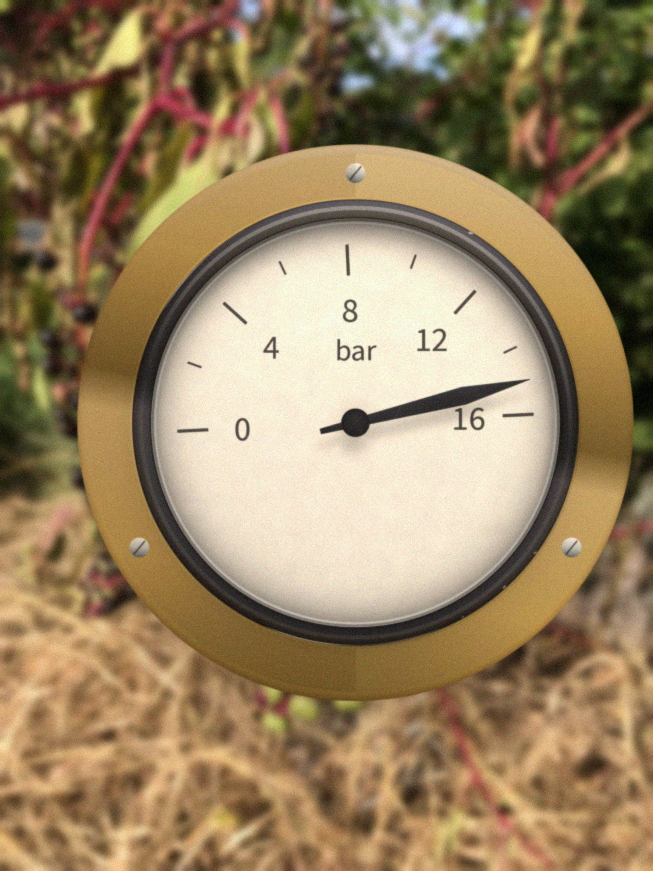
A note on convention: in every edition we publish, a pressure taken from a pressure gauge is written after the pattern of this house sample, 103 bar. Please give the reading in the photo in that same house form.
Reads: 15 bar
